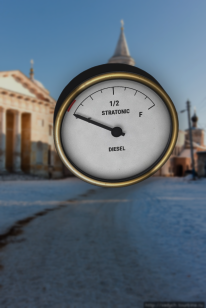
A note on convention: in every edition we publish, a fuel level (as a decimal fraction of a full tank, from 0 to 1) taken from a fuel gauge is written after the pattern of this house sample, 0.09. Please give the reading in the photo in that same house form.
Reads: 0
